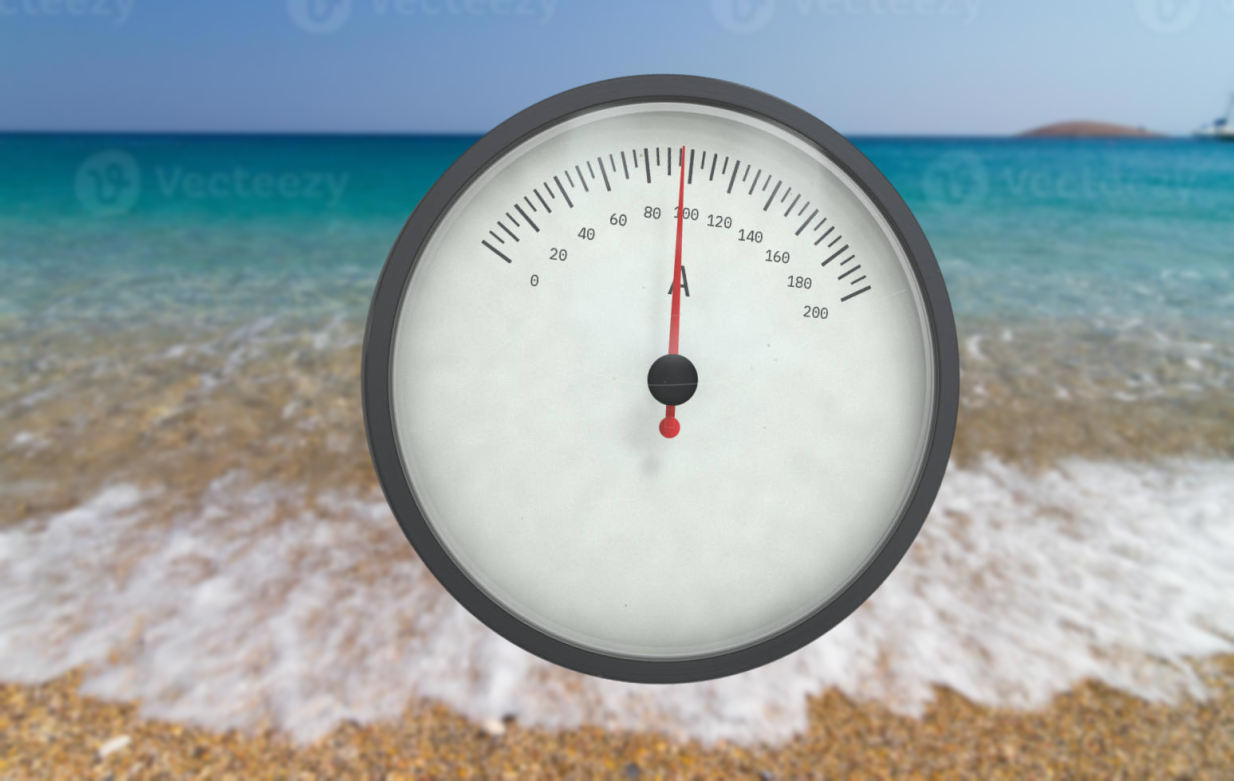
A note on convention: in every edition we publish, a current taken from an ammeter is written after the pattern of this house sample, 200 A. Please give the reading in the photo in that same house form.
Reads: 95 A
